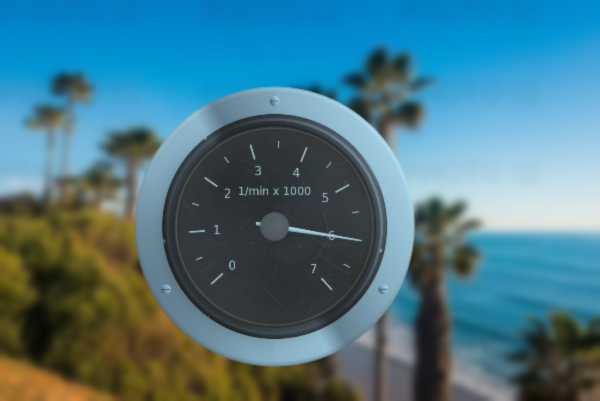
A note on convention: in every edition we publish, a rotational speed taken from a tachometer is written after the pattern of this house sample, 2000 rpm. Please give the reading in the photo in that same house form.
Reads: 6000 rpm
